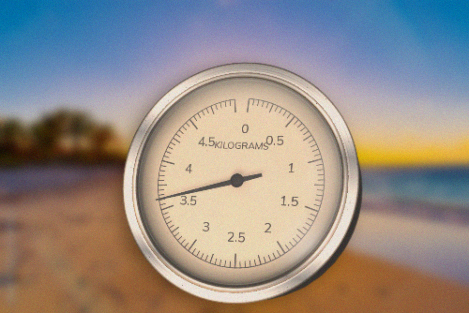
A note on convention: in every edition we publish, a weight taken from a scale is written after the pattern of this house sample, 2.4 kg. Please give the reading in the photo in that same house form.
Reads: 3.6 kg
